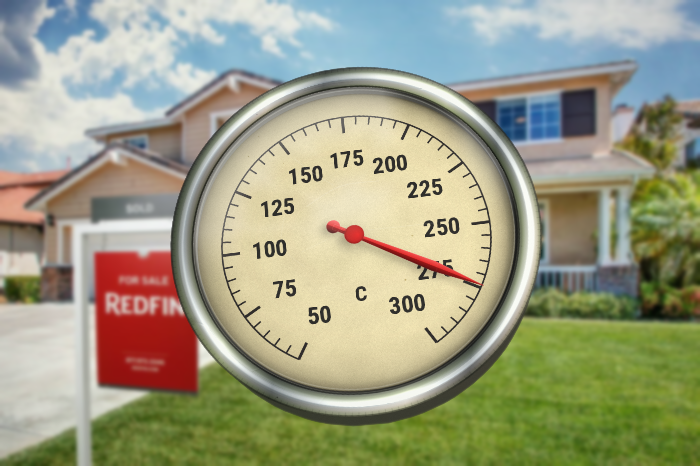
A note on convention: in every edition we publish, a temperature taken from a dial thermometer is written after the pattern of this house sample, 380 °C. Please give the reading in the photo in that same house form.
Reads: 275 °C
